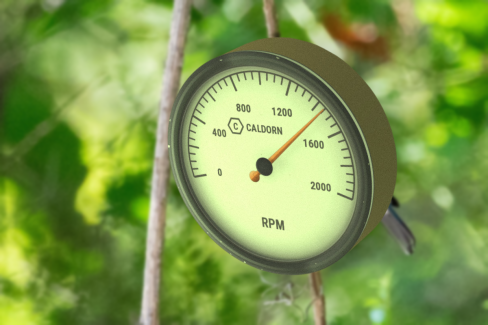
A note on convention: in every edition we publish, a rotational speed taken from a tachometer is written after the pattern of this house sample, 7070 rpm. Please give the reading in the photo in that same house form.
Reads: 1450 rpm
